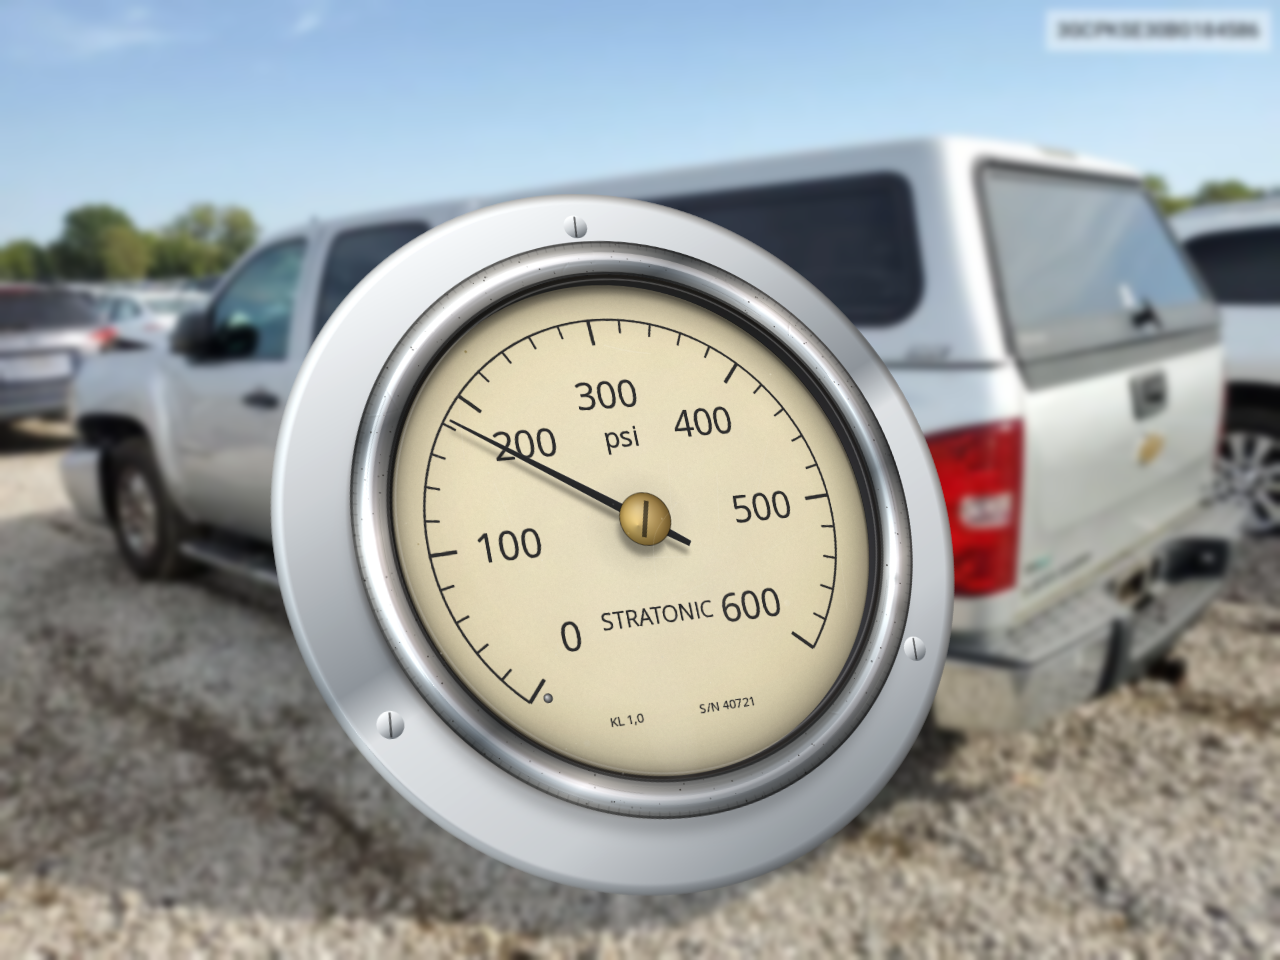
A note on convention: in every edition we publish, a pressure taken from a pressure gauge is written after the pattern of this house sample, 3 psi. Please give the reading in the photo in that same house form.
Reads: 180 psi
